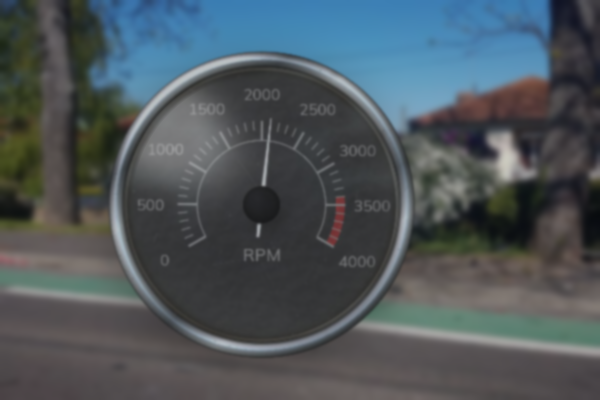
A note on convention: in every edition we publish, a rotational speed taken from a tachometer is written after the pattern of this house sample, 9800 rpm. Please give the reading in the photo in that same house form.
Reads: 2100 rpm
